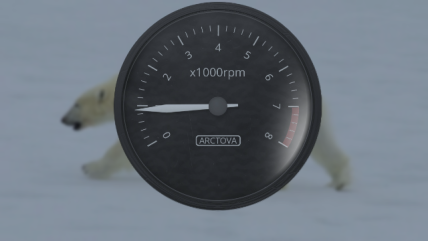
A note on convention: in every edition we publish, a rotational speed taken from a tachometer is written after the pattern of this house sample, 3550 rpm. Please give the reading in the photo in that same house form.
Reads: 900 rpm
